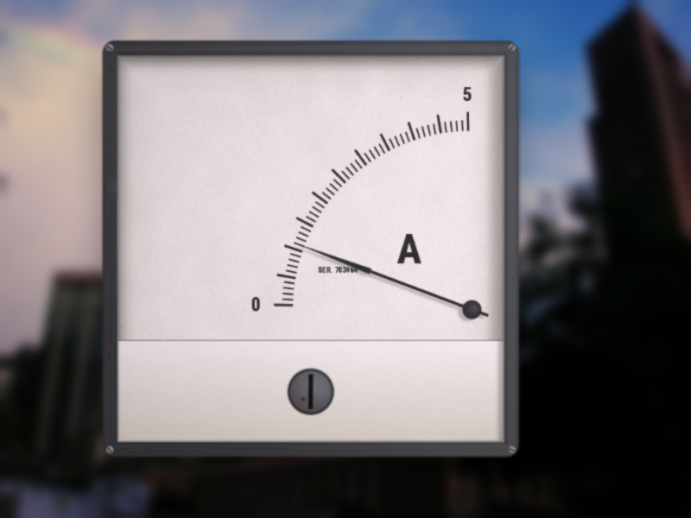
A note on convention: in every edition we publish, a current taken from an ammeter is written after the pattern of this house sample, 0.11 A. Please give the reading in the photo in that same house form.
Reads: 1.1 A
